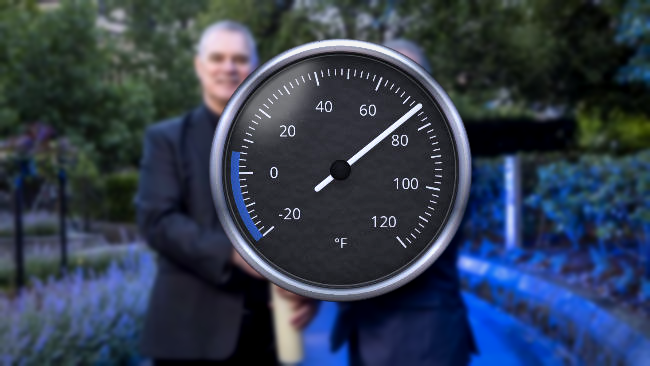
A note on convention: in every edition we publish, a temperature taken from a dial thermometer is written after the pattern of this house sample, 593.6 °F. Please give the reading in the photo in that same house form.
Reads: 74 °F
